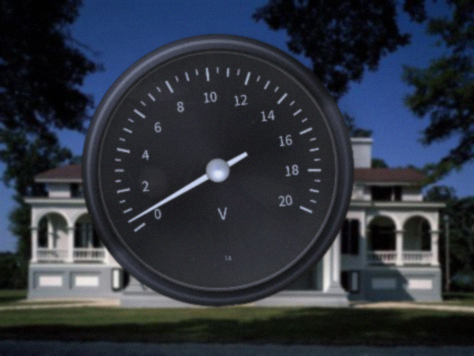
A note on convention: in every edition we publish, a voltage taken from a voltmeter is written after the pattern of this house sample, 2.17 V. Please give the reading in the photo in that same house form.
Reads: 0.5 V
